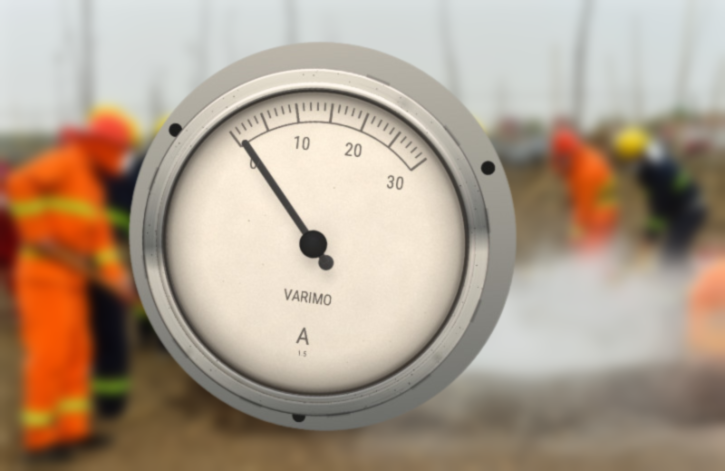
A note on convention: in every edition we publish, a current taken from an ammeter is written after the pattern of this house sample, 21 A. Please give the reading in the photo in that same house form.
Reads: 1 A
